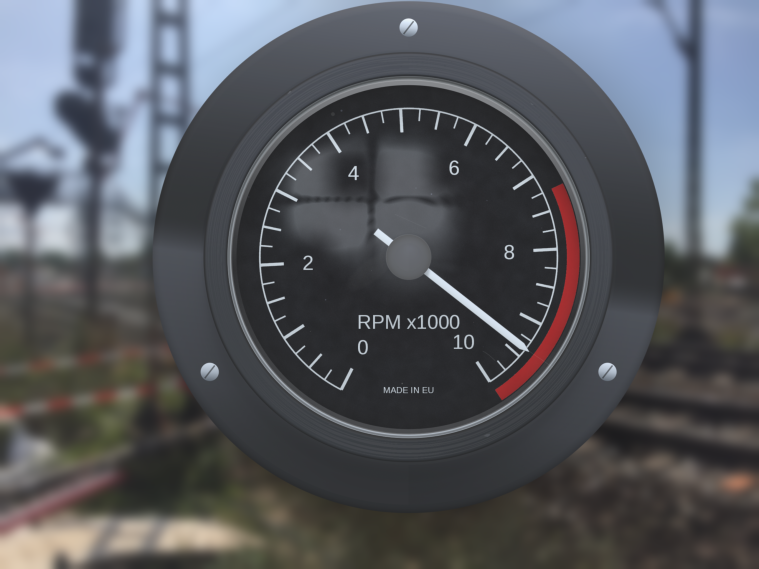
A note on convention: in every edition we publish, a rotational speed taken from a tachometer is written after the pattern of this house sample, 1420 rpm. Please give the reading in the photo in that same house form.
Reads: 9375 rpm
